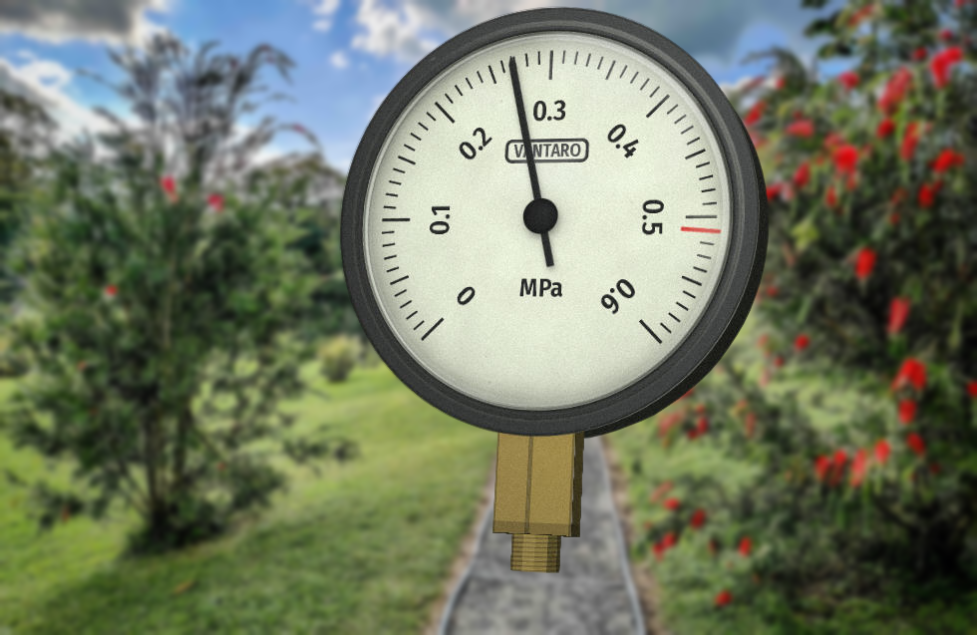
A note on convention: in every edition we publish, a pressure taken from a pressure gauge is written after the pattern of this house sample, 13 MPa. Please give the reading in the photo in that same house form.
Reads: 0.27 MPa
